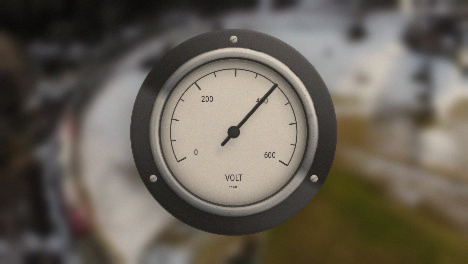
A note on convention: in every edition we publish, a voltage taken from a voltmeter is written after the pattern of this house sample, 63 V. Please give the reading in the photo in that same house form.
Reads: 400 V
